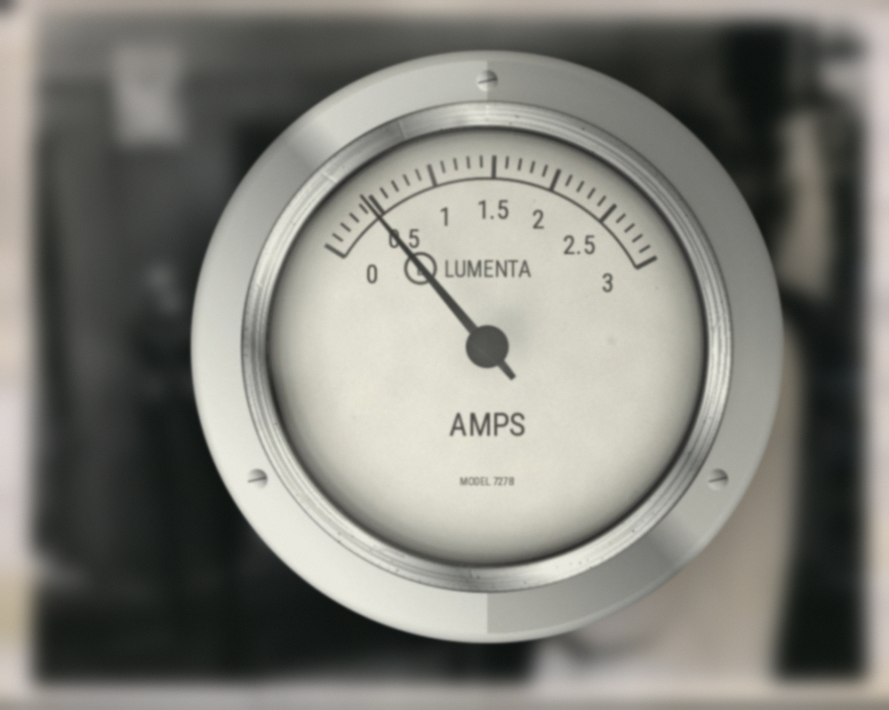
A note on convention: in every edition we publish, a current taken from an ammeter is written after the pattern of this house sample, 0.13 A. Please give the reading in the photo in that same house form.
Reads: 0.45 A
